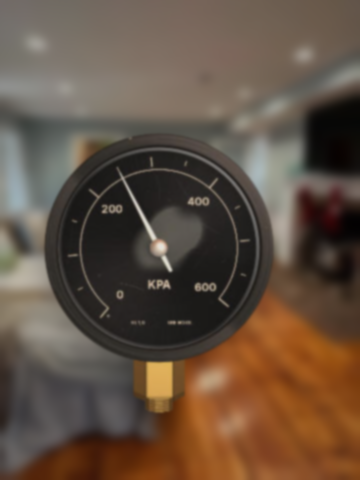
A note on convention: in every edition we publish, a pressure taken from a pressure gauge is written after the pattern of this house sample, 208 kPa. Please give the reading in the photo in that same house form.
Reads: 250 kPa
